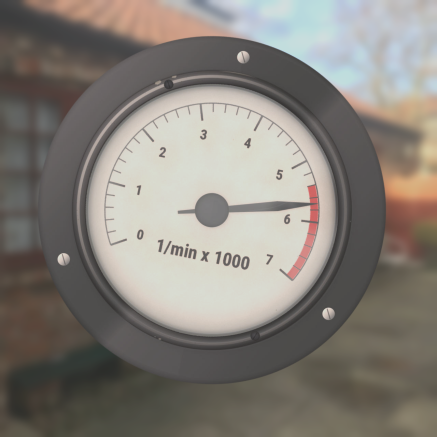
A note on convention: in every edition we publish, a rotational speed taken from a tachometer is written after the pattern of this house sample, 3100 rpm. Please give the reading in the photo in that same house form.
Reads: 5700 rpm
